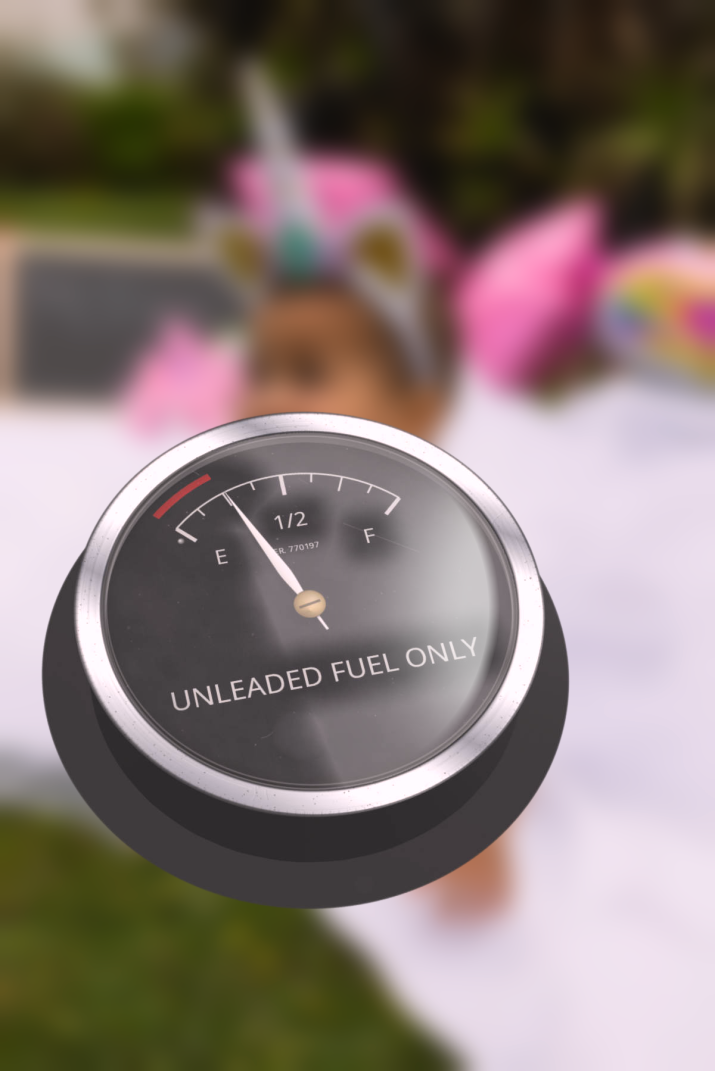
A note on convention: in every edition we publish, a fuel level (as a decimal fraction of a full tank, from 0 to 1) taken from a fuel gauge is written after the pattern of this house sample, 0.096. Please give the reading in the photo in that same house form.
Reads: 0.25
